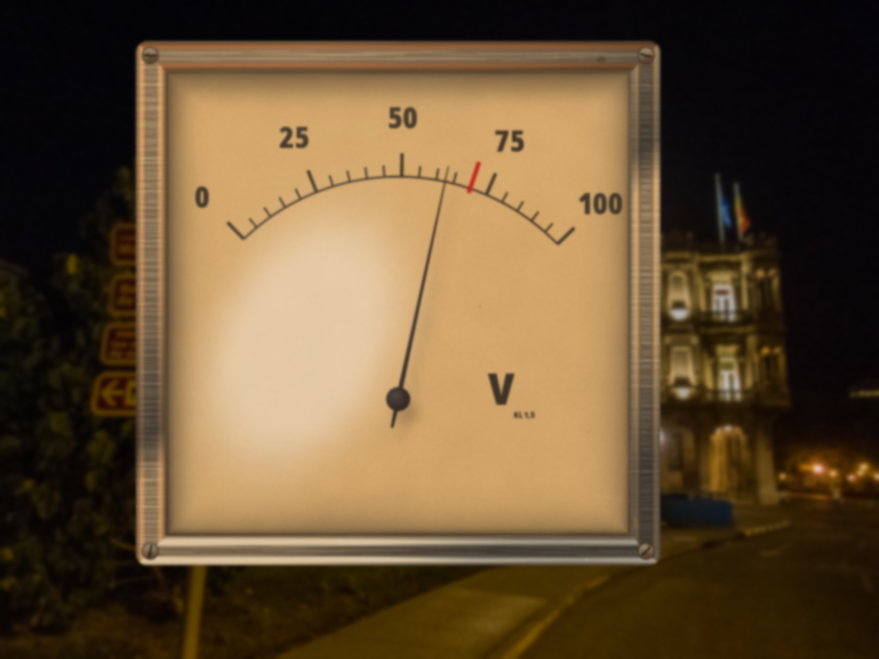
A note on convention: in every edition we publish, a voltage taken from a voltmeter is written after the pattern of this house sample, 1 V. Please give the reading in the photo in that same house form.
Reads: 62.5 V
